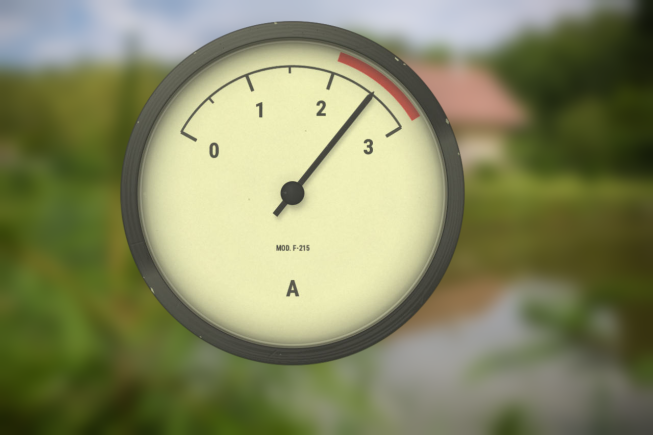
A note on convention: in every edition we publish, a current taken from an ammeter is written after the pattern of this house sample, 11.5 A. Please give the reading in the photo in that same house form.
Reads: 2.5 A
